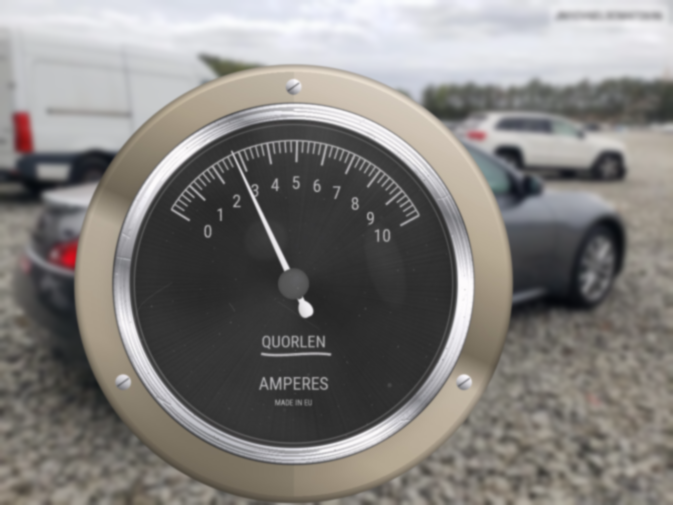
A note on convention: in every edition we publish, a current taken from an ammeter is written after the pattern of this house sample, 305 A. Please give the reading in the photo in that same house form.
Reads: 2.8 A
